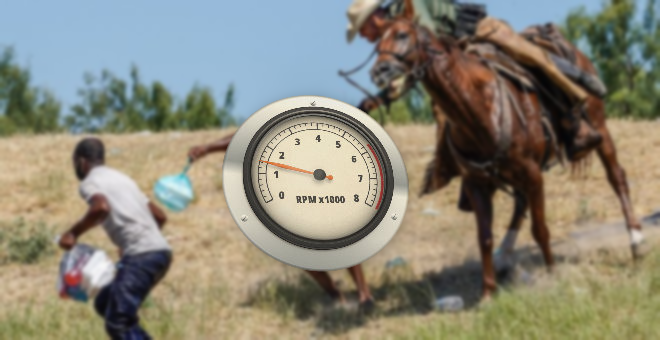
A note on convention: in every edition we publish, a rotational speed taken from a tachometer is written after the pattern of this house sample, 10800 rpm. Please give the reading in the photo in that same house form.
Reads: 1400 rpm
